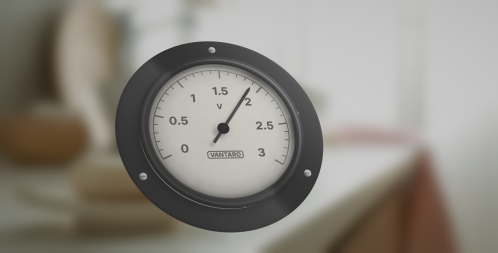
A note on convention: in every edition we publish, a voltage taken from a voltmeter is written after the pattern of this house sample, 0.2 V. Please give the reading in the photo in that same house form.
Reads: 1.9 V
